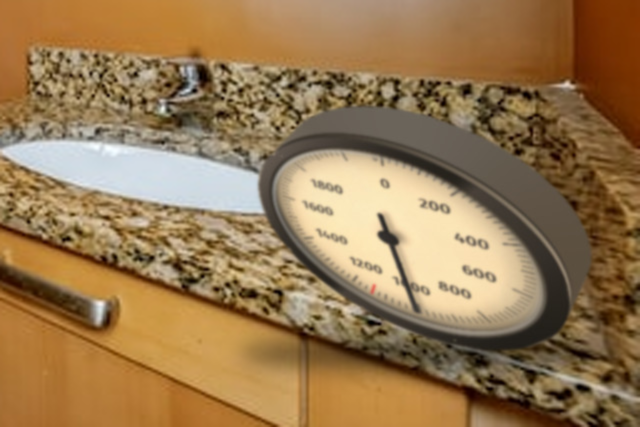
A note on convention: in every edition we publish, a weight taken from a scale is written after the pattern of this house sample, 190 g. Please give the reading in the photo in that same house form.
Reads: 1000 g
